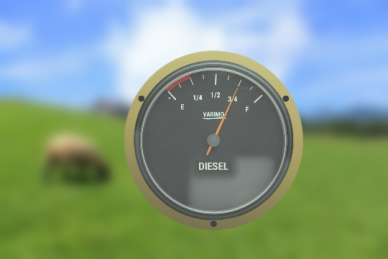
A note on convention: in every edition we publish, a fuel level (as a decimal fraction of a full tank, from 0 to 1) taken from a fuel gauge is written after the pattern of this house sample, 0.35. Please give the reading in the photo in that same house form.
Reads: 0.75
